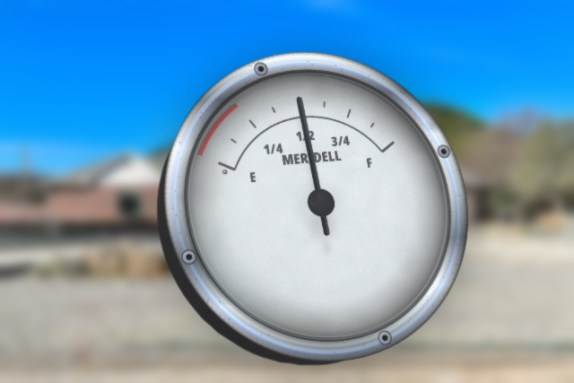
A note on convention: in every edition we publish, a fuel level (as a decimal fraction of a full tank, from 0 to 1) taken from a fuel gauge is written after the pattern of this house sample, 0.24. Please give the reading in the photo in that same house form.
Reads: 0.5
